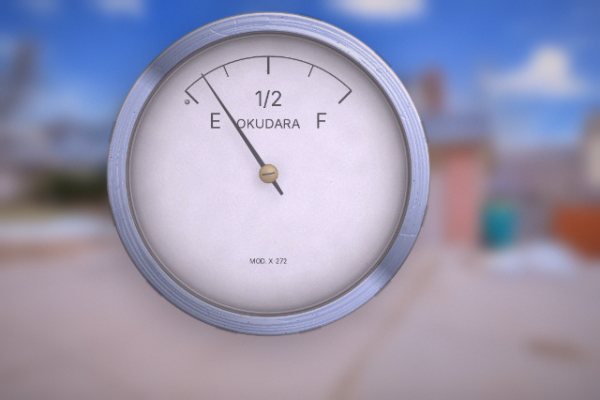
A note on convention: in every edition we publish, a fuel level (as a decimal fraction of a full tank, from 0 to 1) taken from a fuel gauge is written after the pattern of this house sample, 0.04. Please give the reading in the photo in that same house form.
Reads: 0.125
